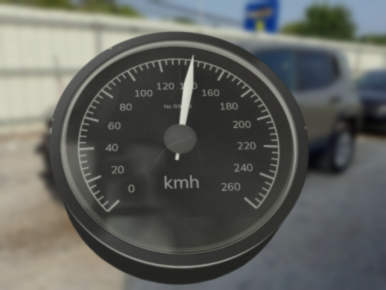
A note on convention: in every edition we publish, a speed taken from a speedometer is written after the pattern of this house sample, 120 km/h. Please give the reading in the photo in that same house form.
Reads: 140 km/h
